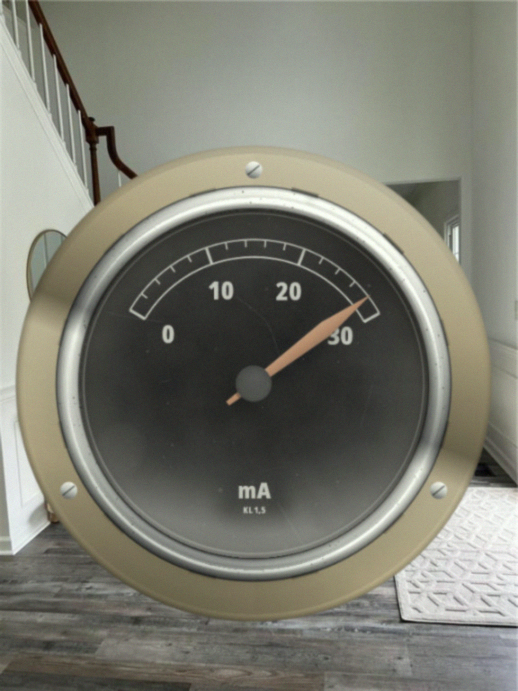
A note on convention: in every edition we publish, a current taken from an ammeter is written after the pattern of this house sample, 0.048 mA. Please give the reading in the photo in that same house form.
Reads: 28 mA
